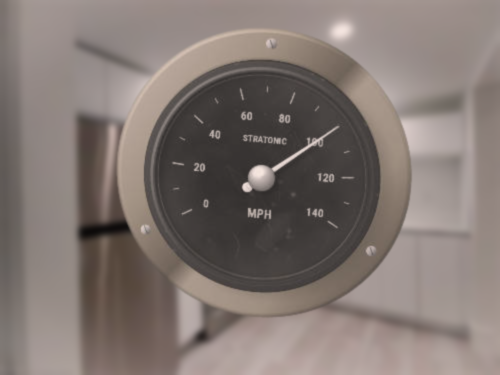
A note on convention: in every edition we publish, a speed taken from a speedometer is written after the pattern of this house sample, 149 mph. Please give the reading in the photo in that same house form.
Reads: 100 mph
